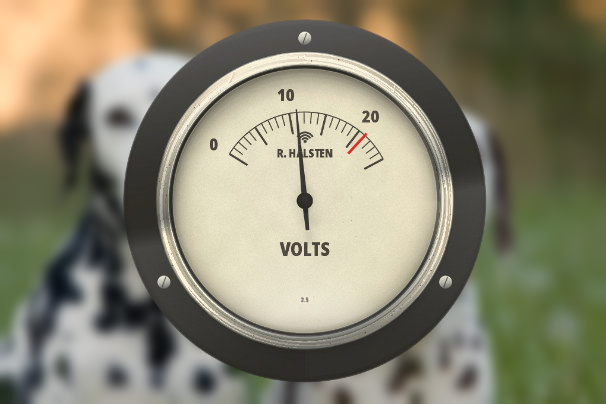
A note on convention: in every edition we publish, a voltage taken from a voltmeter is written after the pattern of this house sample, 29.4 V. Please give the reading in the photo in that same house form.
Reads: 11 V
